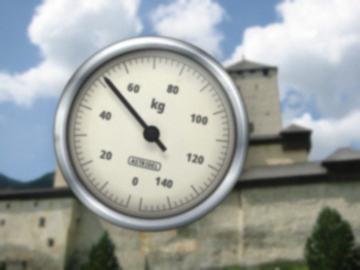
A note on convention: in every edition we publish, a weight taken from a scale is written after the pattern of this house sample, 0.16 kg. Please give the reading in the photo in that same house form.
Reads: 52 kg
